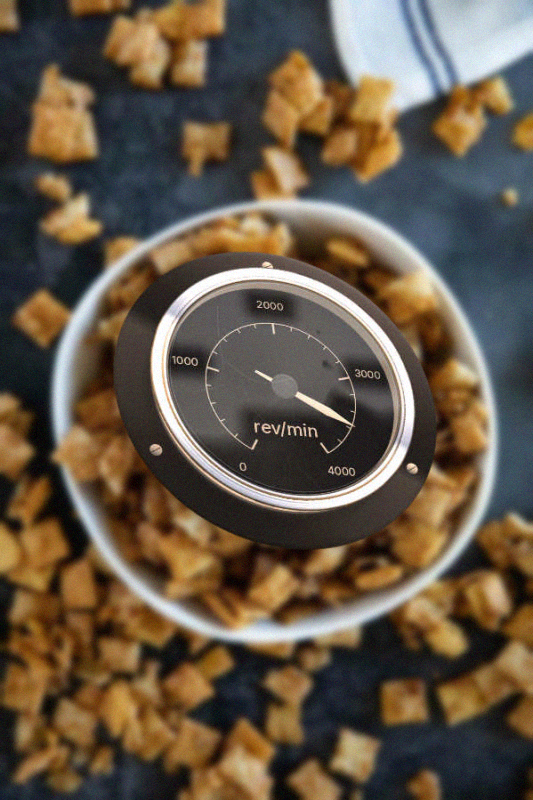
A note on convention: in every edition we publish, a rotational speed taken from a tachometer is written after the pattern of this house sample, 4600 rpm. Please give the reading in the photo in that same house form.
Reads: 3600 rpm
